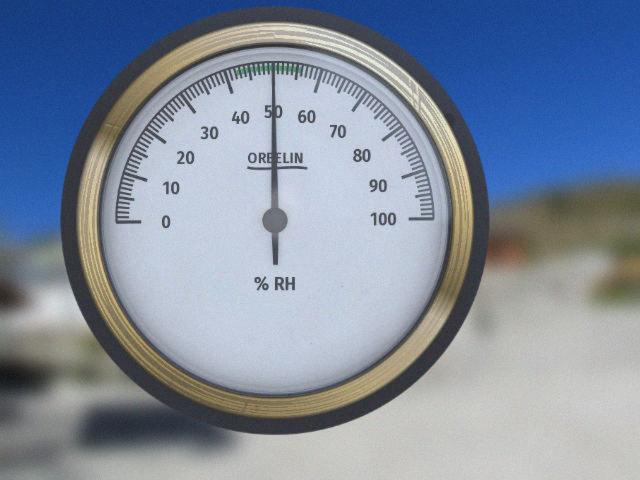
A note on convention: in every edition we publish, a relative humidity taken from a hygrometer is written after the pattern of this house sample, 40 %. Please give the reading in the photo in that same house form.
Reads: 50 %
